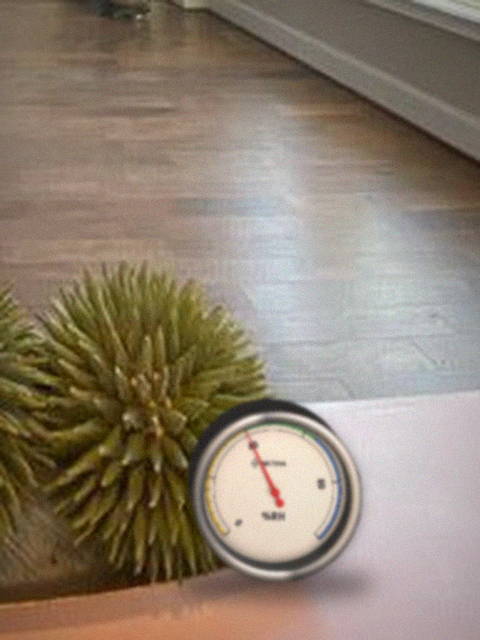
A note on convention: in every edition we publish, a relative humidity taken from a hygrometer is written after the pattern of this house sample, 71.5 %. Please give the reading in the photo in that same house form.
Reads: 40 %
